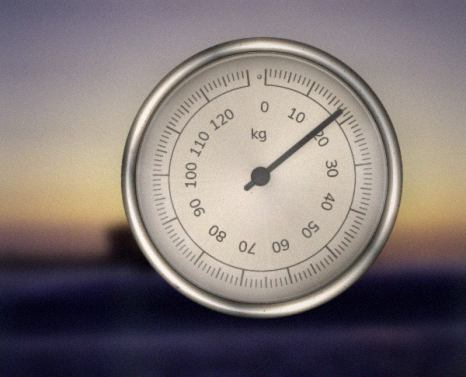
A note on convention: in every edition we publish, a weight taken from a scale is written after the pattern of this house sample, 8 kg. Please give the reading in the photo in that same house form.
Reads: 18 kg
